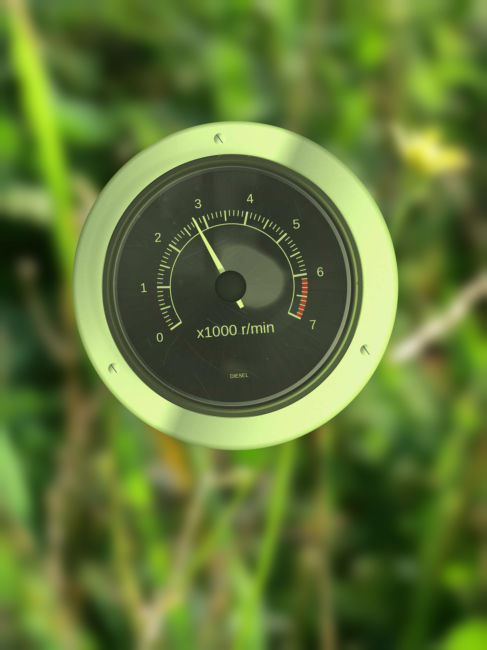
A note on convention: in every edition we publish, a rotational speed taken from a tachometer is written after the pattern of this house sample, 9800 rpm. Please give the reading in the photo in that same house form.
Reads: 2800 rpm
